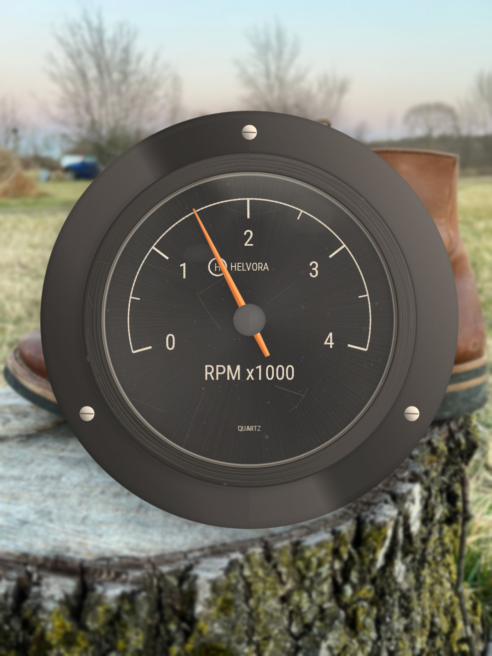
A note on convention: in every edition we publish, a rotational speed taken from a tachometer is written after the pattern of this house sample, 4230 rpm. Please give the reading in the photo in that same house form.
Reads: 1500 rpm
